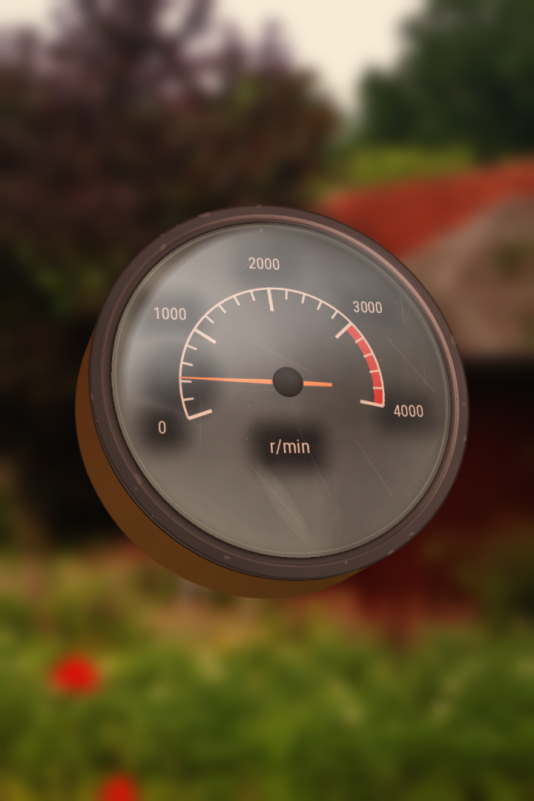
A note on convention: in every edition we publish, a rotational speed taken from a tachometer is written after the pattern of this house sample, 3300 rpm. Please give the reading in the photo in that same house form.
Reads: 400 rpm
